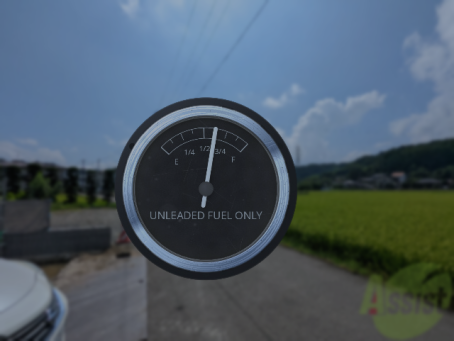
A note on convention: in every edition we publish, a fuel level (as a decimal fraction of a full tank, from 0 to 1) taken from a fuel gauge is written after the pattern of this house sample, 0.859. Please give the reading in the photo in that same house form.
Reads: 0.625
